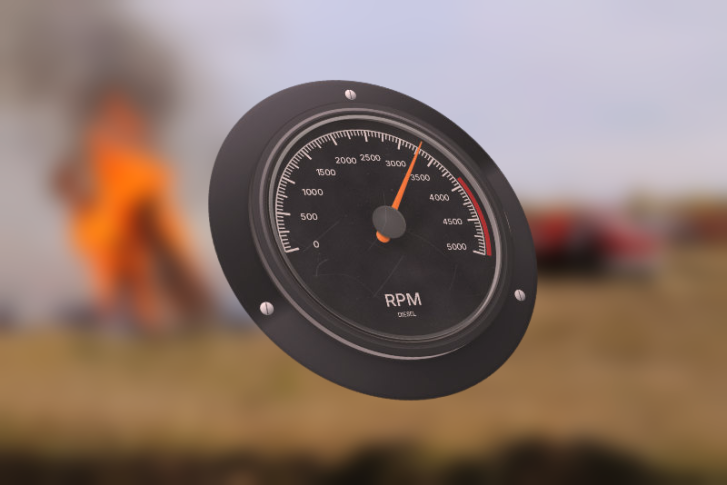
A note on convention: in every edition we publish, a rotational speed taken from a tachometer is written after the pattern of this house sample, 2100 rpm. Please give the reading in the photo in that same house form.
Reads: 3250 rpm
